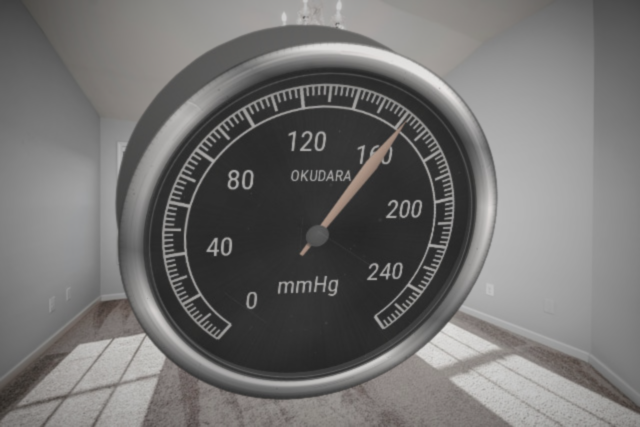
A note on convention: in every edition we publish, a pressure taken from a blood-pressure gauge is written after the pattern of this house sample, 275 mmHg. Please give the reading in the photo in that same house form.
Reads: 160 mmHg
